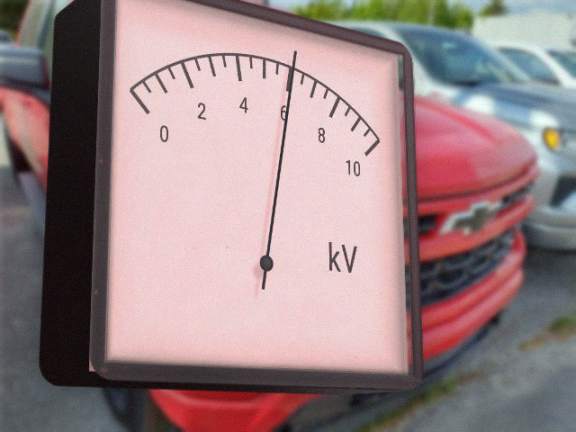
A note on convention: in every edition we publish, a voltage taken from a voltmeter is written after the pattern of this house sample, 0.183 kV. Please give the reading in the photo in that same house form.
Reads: 6 kV
